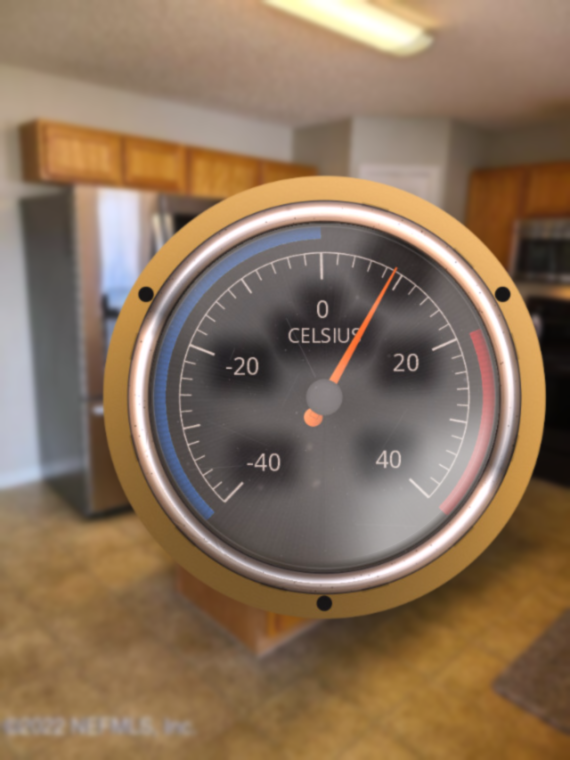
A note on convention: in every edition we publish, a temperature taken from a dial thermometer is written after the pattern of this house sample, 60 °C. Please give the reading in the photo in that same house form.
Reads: 9 °C
